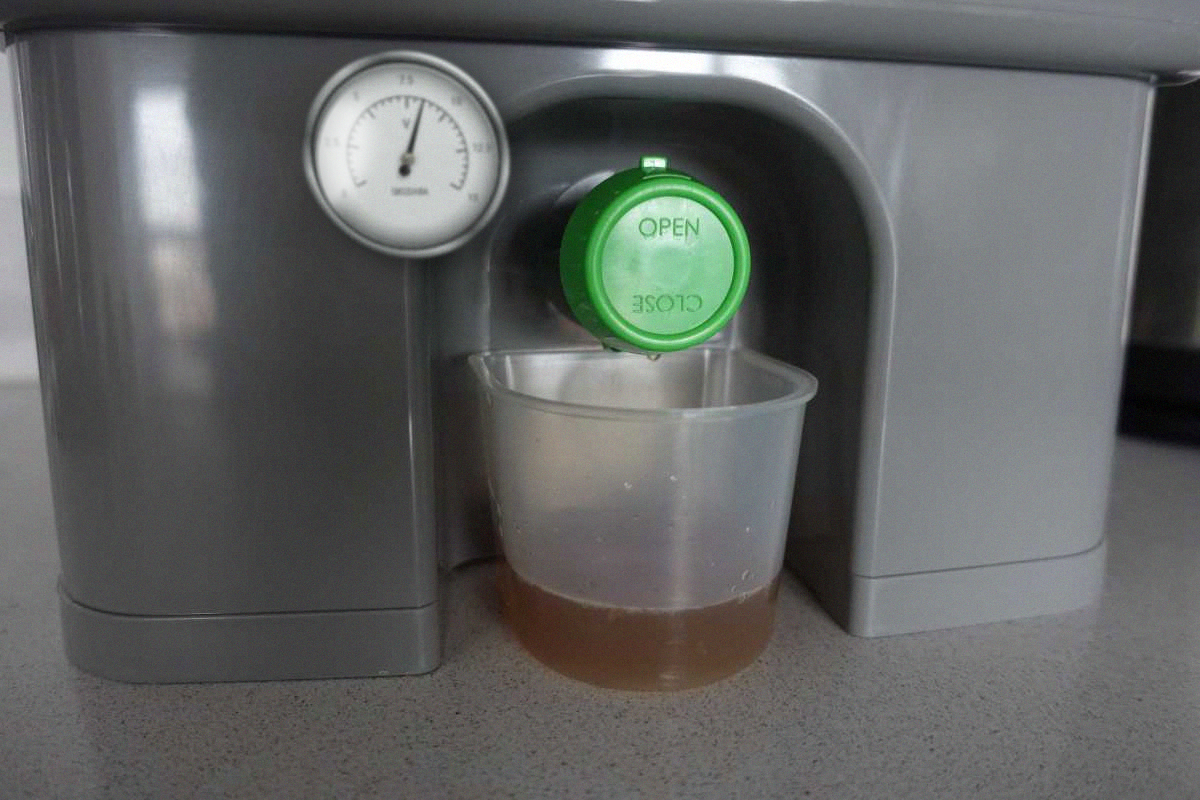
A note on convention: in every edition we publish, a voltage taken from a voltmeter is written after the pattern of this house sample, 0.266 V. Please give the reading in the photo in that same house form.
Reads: 8.5 V
